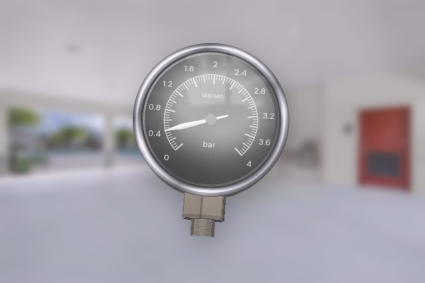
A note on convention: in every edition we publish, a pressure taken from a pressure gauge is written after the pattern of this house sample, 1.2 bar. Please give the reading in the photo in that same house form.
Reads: 0.4 bar
